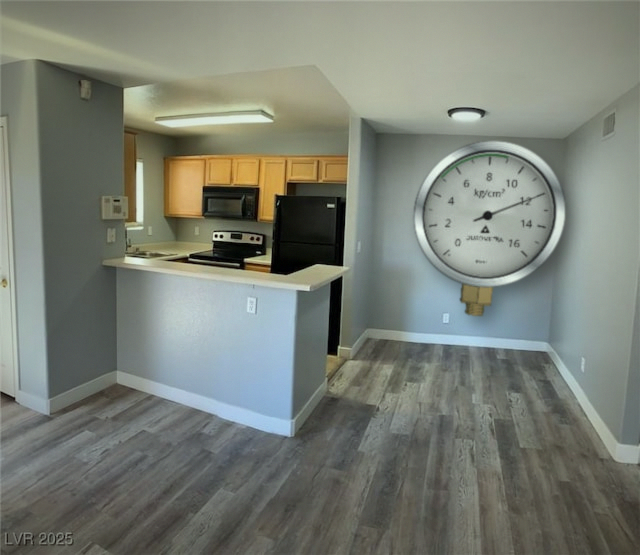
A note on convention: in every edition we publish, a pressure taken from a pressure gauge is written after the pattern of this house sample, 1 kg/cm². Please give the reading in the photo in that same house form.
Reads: 12 kg/cm²
